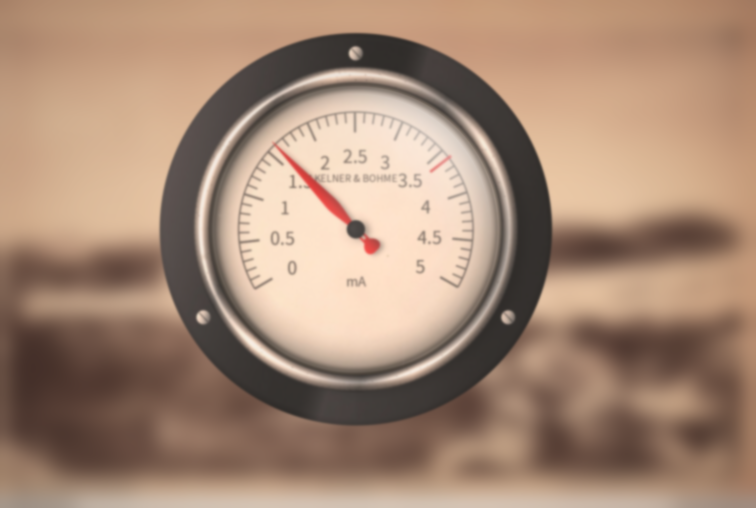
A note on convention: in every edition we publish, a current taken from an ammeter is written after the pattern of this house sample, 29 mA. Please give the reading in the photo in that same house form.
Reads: 1.6 mA
